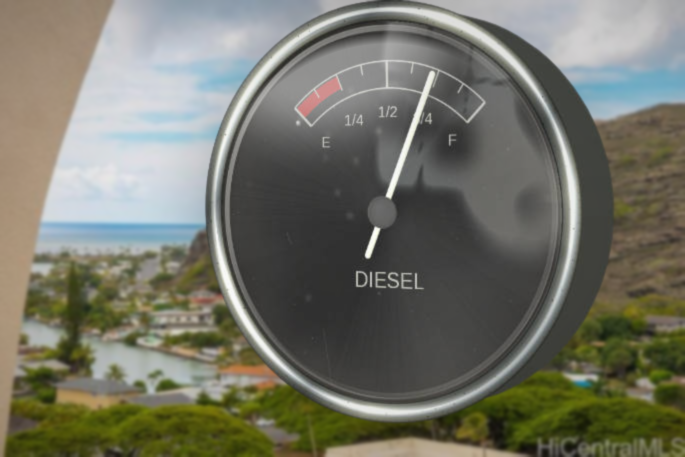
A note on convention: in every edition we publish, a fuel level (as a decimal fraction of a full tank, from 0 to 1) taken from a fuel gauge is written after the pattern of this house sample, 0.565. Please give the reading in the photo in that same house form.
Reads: 0.75
